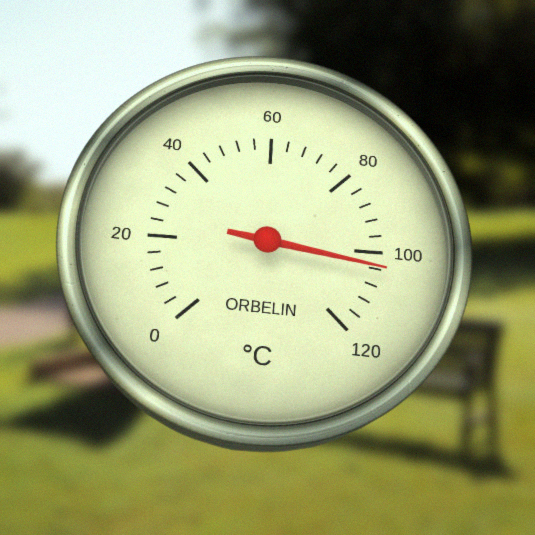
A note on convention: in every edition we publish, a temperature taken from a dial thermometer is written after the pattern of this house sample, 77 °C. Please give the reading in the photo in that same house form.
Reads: 104 °C
